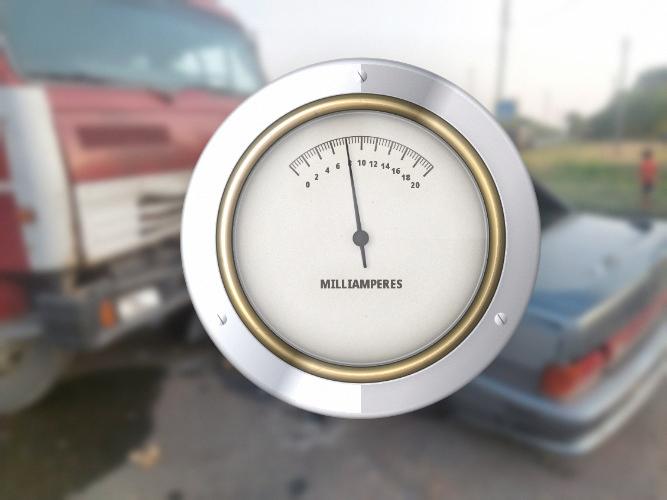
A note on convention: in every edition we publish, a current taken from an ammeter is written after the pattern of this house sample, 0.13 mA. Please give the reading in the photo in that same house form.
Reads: 8 mA
